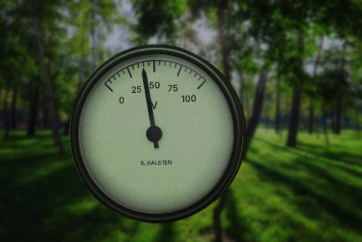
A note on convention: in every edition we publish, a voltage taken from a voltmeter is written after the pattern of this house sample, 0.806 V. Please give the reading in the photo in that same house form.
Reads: 40 V
